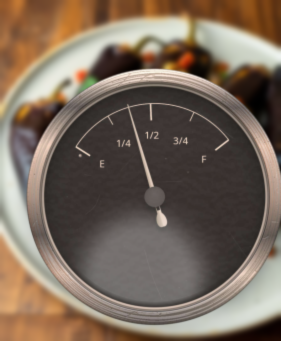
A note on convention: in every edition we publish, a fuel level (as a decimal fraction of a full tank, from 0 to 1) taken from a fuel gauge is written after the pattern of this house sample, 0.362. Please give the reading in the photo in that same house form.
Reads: 0.375
